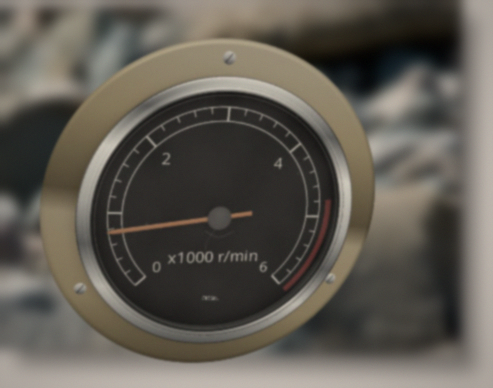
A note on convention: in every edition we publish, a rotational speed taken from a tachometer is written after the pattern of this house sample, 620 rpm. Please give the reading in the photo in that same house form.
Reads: 800 rpm
